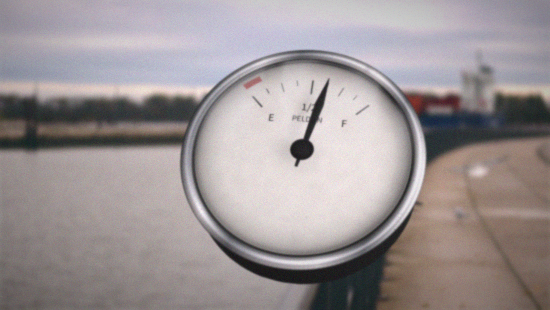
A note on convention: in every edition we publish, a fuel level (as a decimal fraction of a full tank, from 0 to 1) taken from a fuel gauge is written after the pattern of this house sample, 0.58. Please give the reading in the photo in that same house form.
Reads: 0.625
